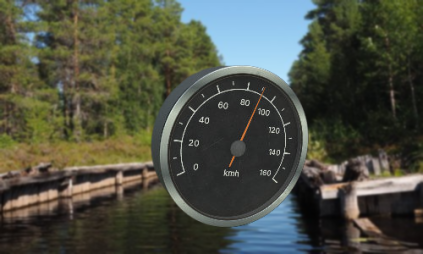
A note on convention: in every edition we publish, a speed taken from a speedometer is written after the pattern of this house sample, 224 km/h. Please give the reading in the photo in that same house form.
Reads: 90 km/h
